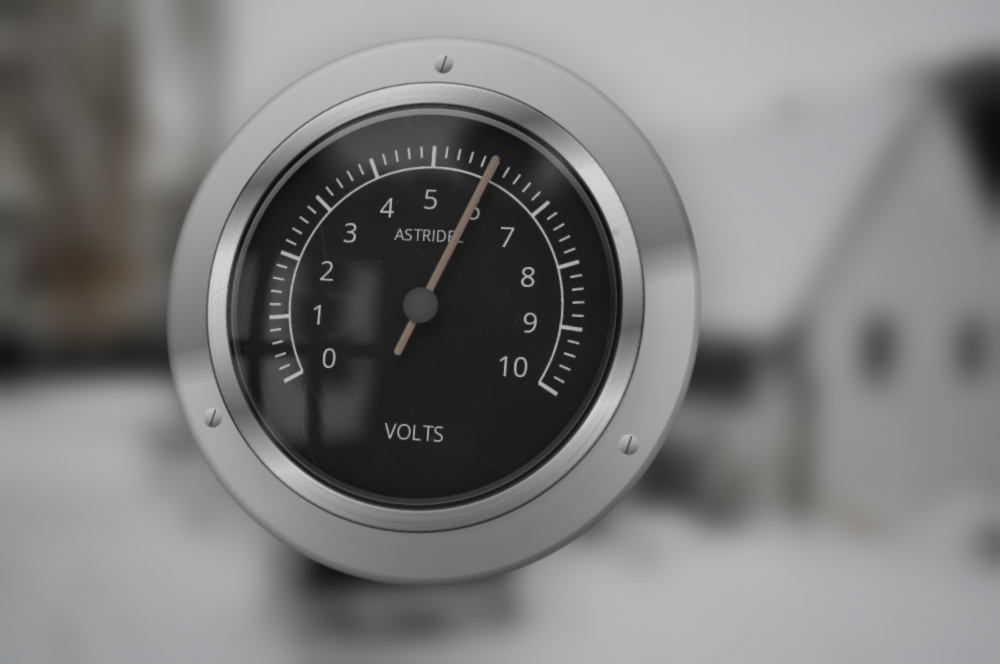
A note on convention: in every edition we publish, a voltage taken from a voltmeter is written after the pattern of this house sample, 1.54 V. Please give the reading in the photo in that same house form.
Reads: 6 V
